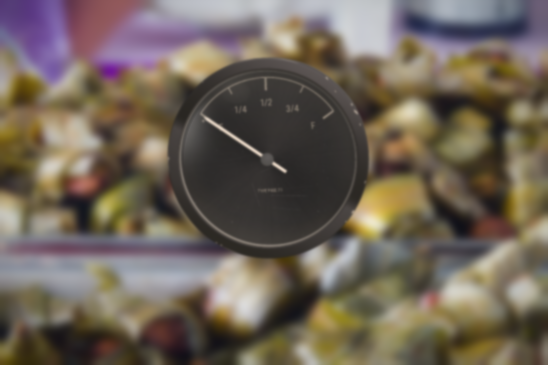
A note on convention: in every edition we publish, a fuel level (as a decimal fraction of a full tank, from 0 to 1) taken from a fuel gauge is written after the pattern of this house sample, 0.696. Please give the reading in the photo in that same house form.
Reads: 0
